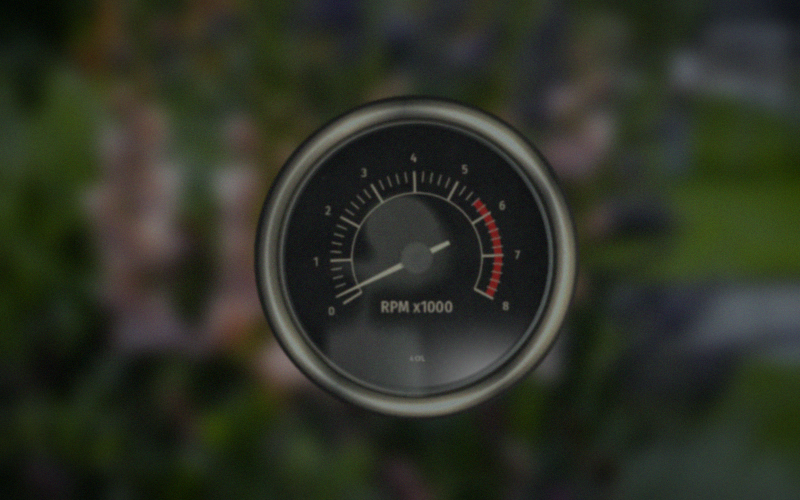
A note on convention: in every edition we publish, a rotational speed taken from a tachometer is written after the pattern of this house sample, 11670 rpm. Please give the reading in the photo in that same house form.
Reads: 200 rpm
